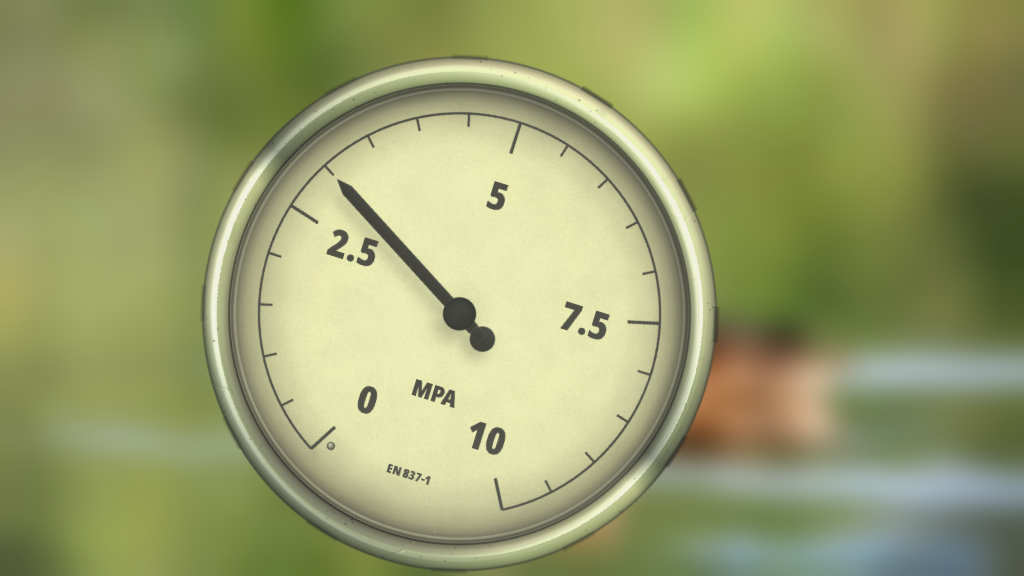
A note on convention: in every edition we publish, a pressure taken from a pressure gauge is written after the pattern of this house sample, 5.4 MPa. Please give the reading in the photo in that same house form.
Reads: 3 MPa
